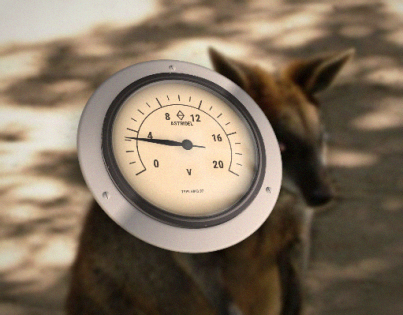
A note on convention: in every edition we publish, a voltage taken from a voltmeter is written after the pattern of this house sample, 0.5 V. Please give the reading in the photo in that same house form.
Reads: 3 V
